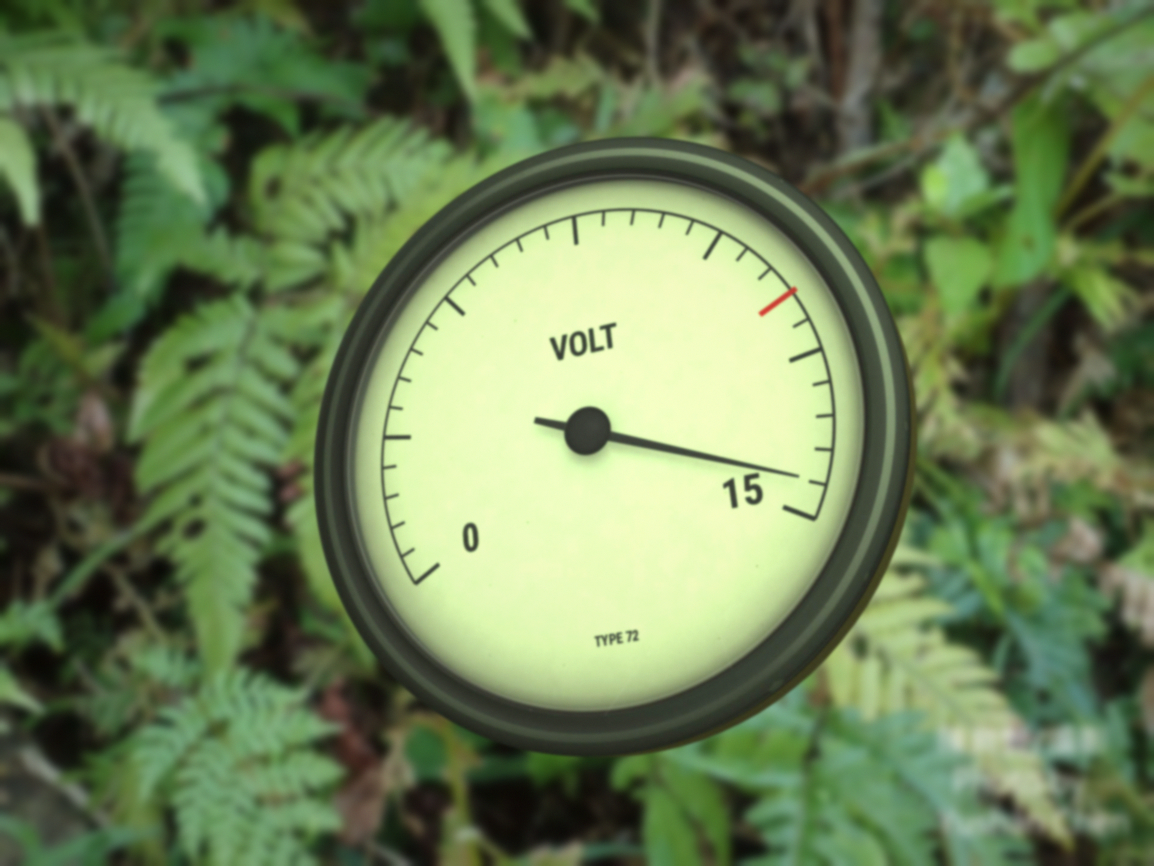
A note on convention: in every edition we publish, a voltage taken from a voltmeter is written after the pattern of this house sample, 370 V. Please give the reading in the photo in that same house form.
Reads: 14.5 V
